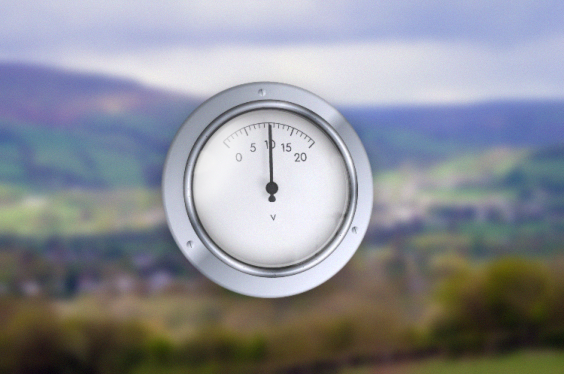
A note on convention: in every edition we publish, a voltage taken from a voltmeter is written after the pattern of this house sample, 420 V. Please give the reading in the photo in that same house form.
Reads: 10 V
